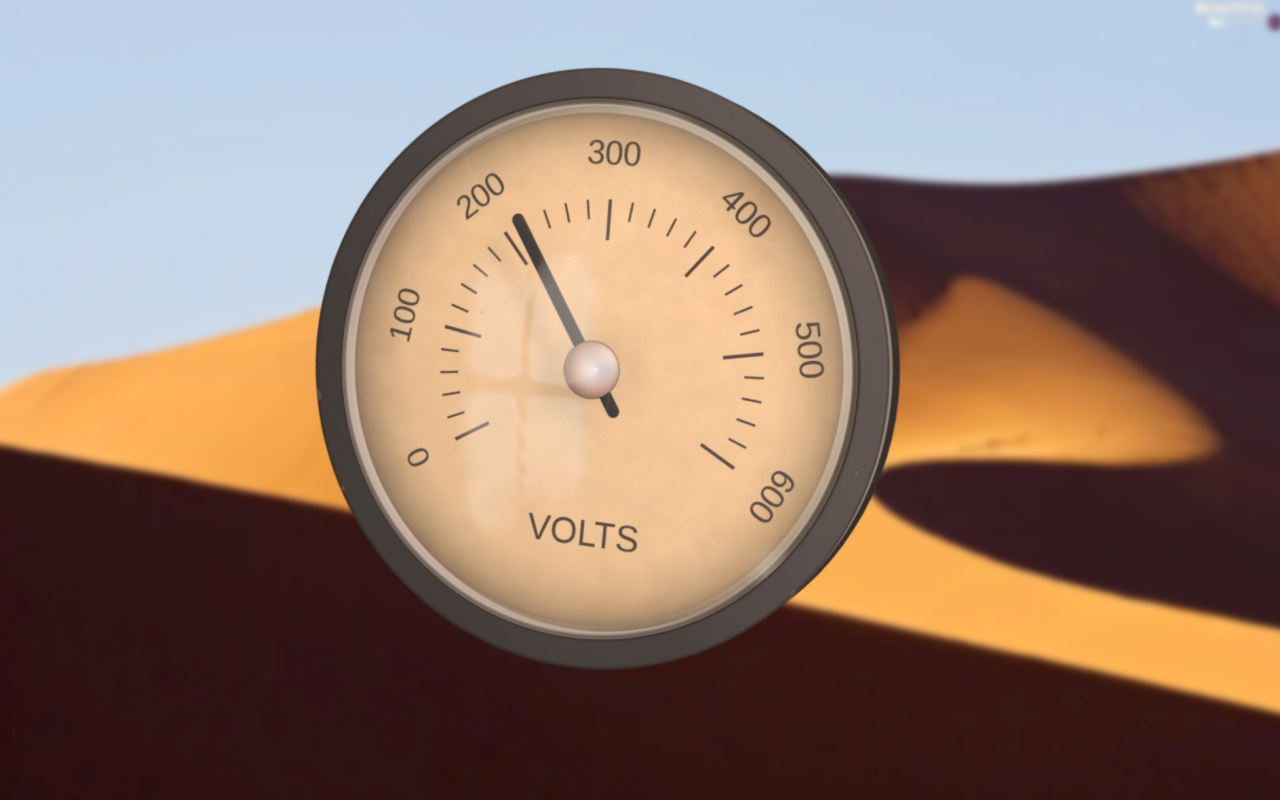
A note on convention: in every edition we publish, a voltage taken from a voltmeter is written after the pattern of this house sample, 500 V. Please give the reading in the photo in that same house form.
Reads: 220 V
